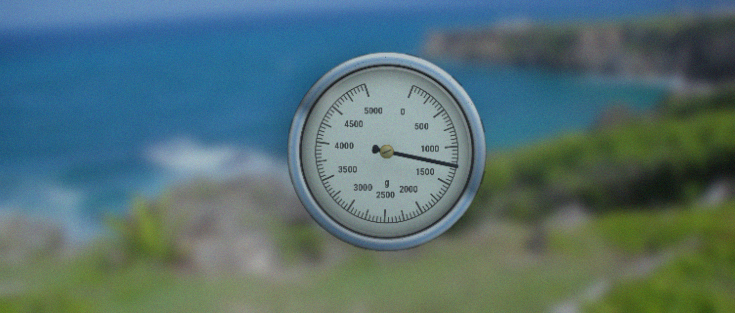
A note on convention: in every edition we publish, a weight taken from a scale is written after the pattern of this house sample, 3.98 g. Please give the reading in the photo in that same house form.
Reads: 1250 g
